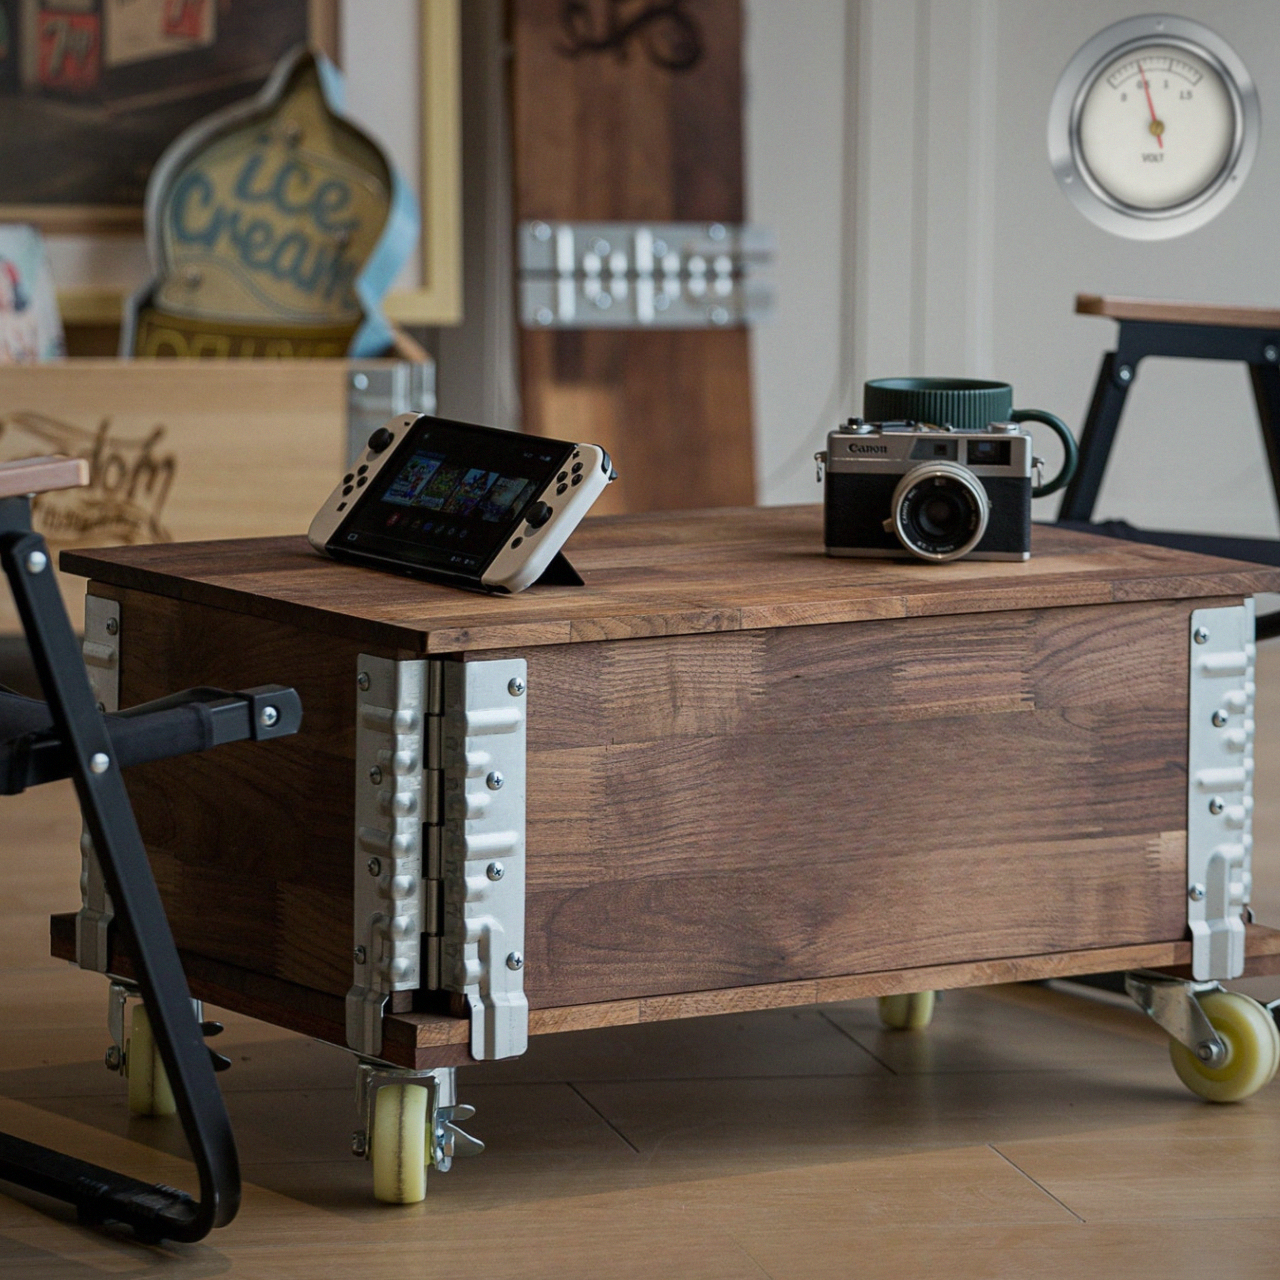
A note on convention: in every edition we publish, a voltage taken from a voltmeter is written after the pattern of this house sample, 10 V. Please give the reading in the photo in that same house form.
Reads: 0.5 V
